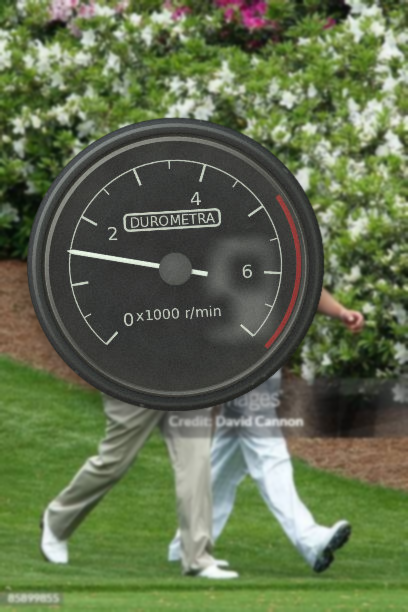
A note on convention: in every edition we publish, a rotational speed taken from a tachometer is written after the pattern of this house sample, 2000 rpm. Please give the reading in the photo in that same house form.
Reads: 1500 rpm
